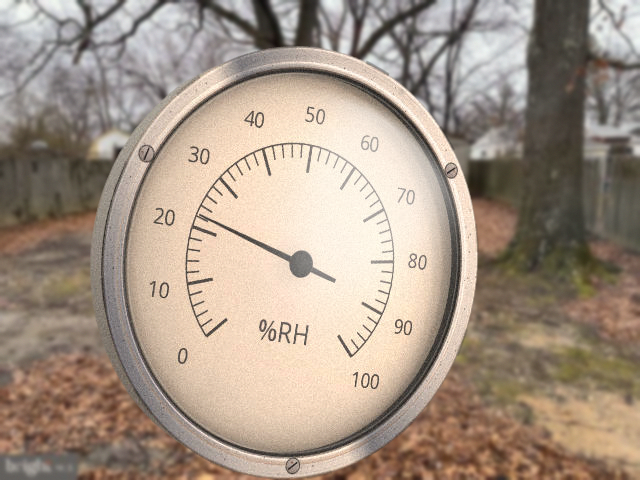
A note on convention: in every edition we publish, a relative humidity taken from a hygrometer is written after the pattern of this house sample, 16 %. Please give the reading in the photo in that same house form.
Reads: 22 %
